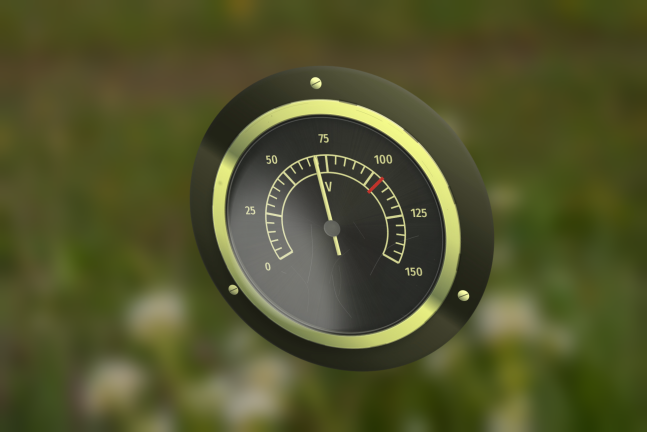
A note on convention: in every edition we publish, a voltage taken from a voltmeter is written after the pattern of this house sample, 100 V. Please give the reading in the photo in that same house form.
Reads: 70 V
